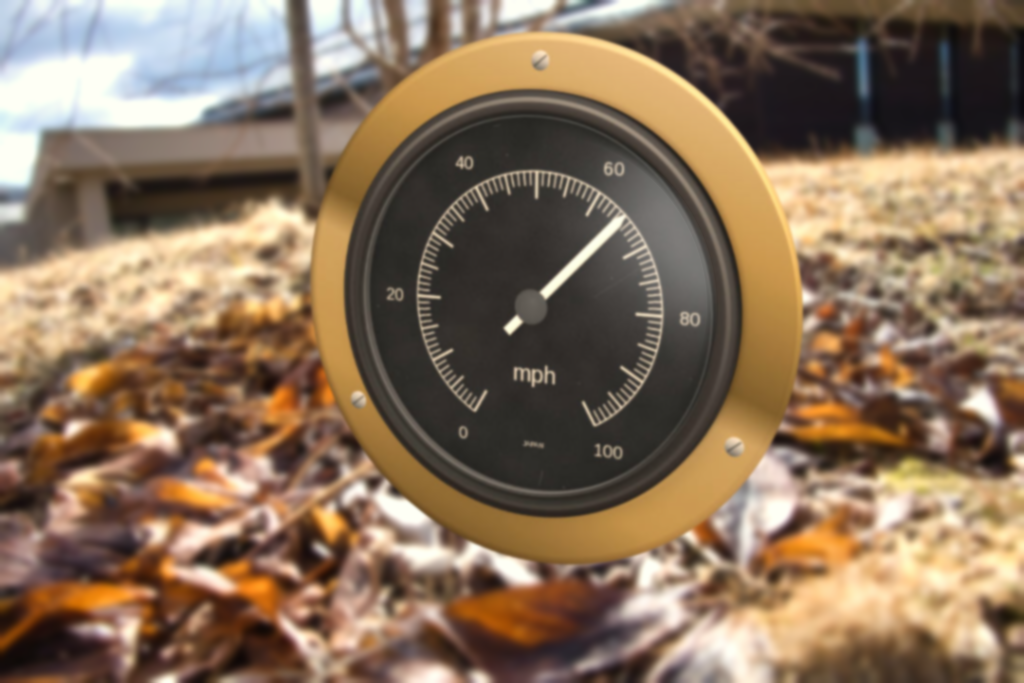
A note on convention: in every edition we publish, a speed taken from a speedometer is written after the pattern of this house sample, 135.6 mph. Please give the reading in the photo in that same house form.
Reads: 65 mph
